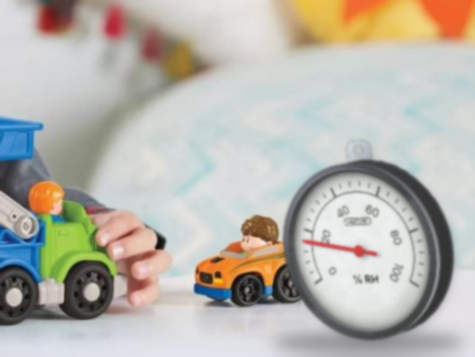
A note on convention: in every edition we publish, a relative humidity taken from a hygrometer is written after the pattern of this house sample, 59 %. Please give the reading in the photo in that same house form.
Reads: 16 %
